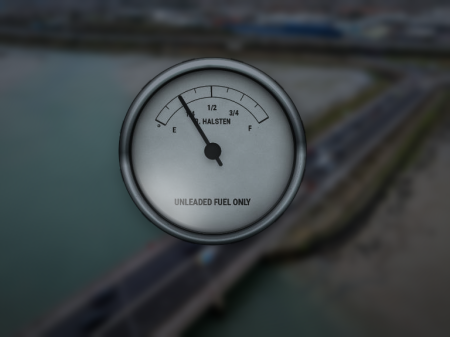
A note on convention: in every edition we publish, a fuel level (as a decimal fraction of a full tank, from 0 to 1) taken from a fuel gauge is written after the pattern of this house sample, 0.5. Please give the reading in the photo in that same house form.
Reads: 0.25
